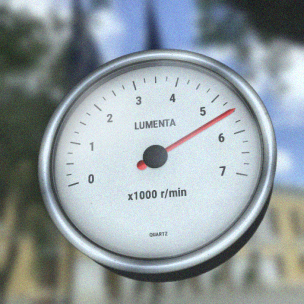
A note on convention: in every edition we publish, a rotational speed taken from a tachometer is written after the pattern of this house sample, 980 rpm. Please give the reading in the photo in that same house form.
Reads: 5500 rpm
